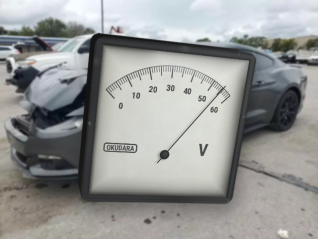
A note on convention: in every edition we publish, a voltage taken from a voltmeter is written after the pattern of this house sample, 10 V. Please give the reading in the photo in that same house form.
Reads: 55 V
